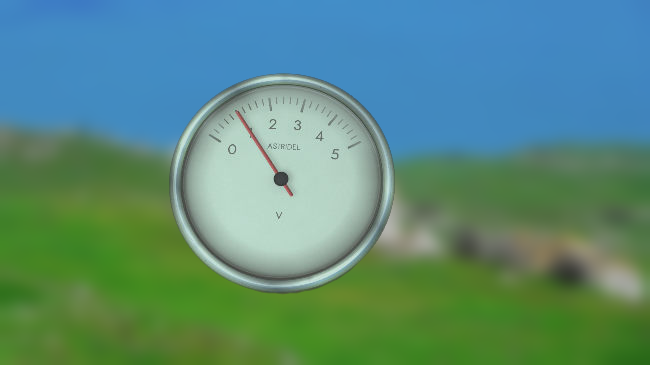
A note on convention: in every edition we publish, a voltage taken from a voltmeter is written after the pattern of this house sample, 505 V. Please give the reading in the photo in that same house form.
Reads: 1 V
